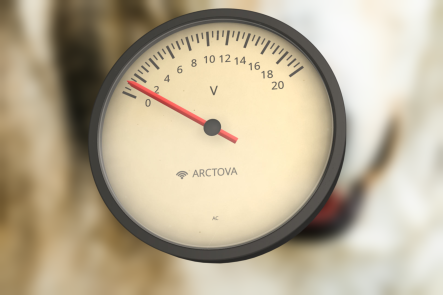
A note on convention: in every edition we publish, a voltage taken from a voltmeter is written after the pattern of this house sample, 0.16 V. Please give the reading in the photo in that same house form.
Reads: 1 V
